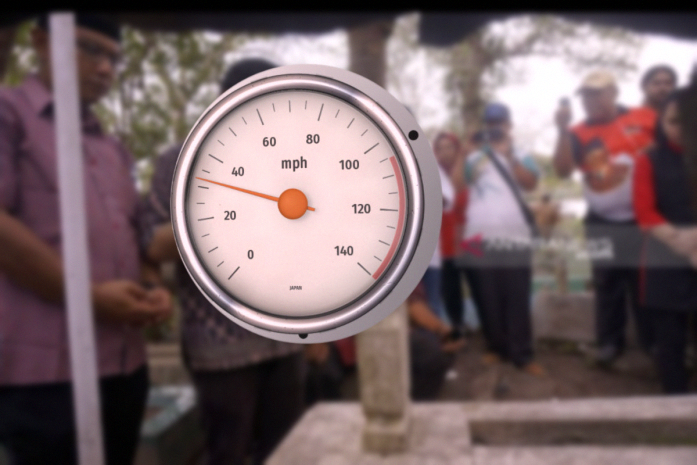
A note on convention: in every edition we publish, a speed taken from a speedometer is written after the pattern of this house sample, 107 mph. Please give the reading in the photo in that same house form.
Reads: 32.5 mph
